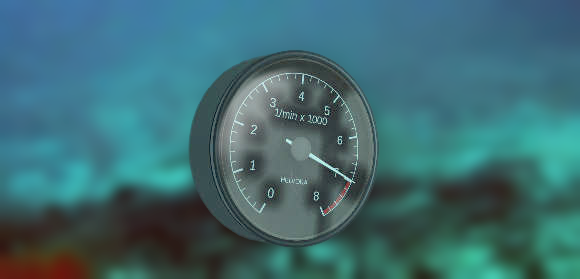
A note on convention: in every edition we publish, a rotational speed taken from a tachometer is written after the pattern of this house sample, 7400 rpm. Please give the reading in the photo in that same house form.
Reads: 7000 rpm
